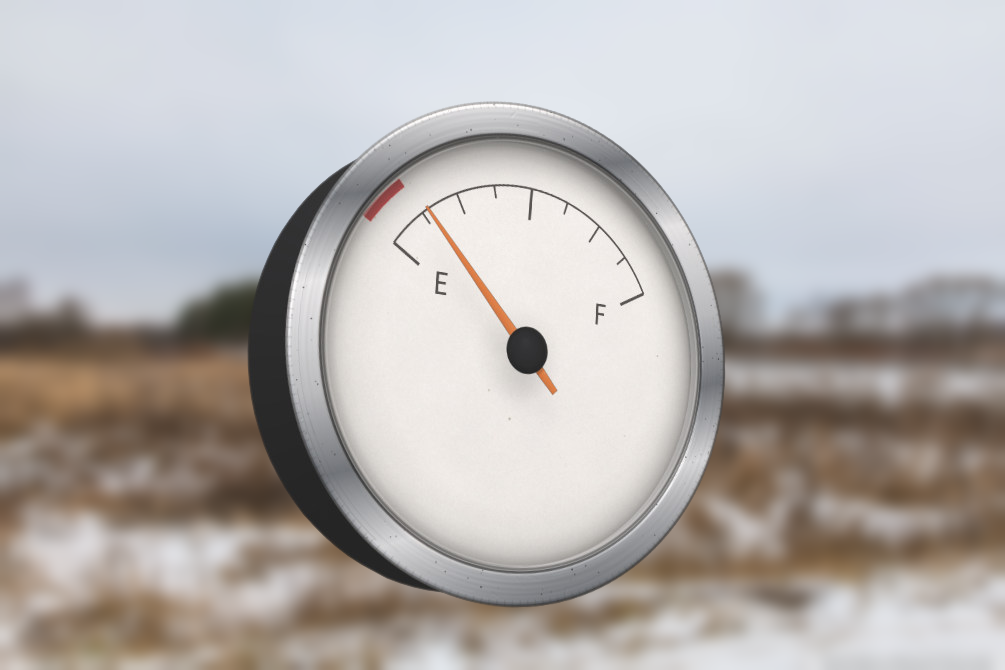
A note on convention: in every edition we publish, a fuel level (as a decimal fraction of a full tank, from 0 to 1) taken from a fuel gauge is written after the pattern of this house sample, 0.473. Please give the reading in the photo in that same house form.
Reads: 0.125
